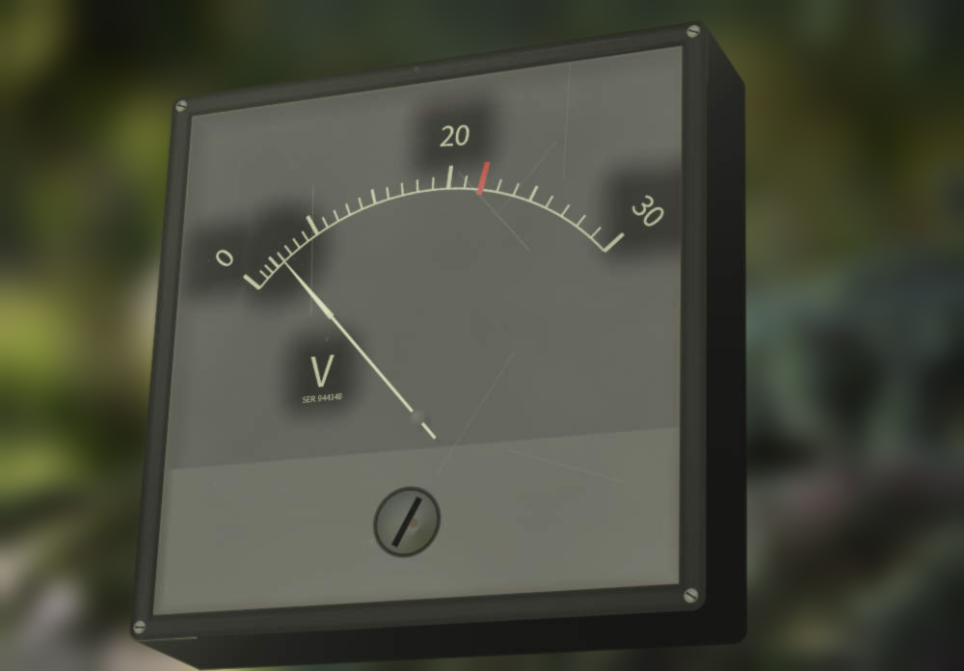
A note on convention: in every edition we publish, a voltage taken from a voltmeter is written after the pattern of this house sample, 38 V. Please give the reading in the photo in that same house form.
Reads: 6 V
